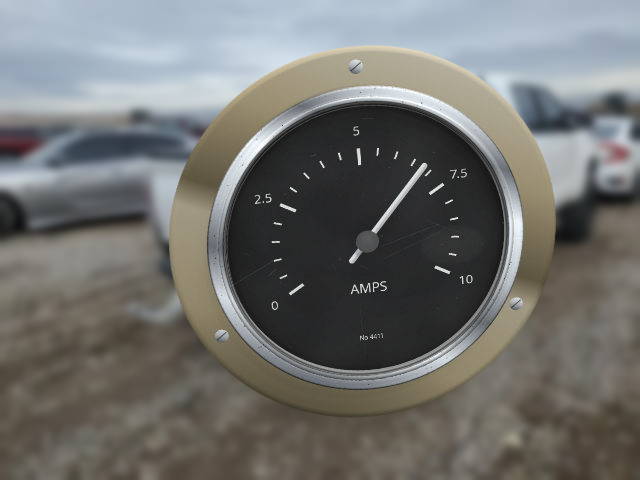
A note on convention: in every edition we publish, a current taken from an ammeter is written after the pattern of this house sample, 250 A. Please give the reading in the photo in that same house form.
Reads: 6.75 A
